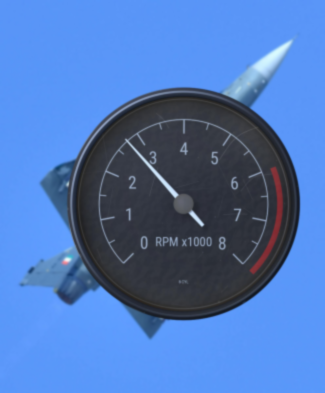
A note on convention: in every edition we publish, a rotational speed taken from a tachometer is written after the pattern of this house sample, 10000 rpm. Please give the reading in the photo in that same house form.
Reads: 2750 rpm
